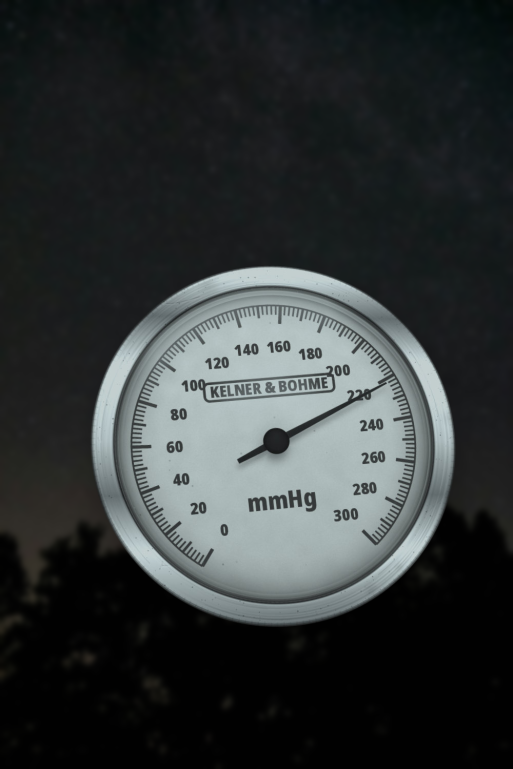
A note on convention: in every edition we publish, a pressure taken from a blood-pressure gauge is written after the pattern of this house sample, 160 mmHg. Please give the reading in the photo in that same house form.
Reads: 222 mmHg
